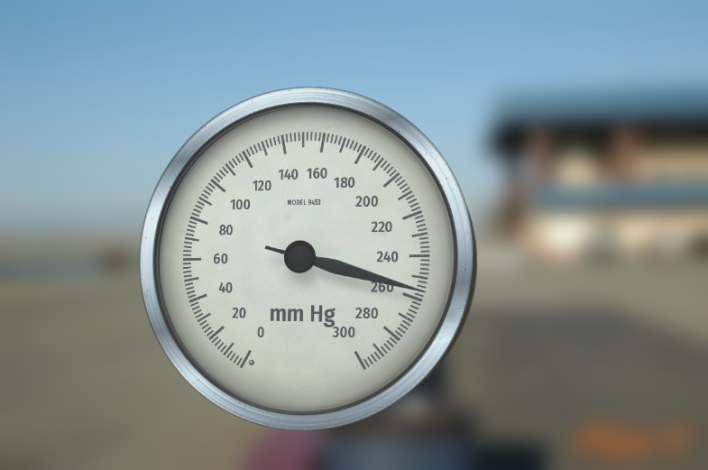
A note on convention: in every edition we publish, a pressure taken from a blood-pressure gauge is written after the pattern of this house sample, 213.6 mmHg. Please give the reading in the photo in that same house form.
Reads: 256 mmHg
